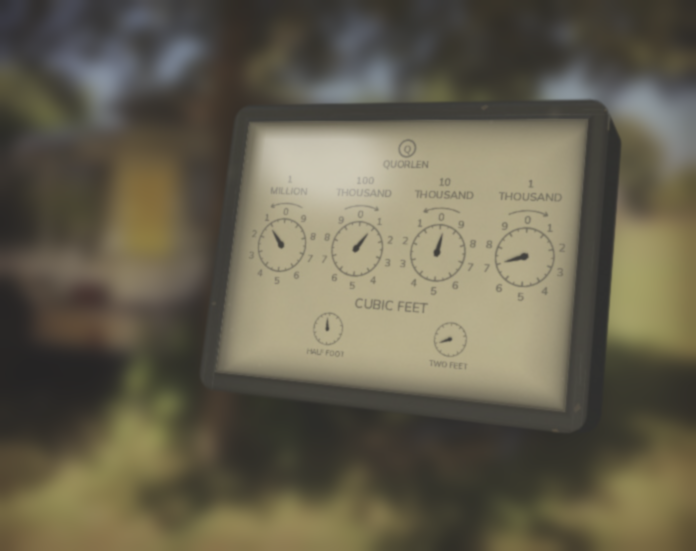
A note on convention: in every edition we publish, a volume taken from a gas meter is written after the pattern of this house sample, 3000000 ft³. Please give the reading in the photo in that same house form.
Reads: 109700 ft³
